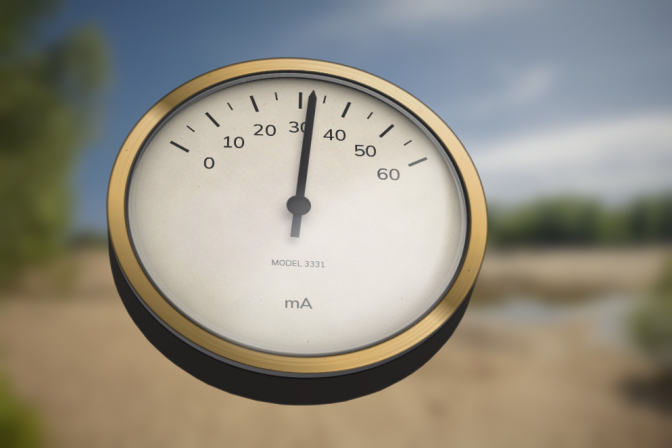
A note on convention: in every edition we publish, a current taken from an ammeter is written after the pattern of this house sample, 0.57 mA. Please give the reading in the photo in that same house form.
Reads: 32.5 mA
